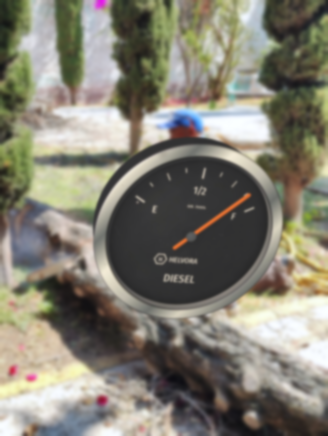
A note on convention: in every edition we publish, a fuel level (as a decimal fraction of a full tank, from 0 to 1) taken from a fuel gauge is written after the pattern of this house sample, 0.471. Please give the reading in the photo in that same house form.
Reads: 0.875
